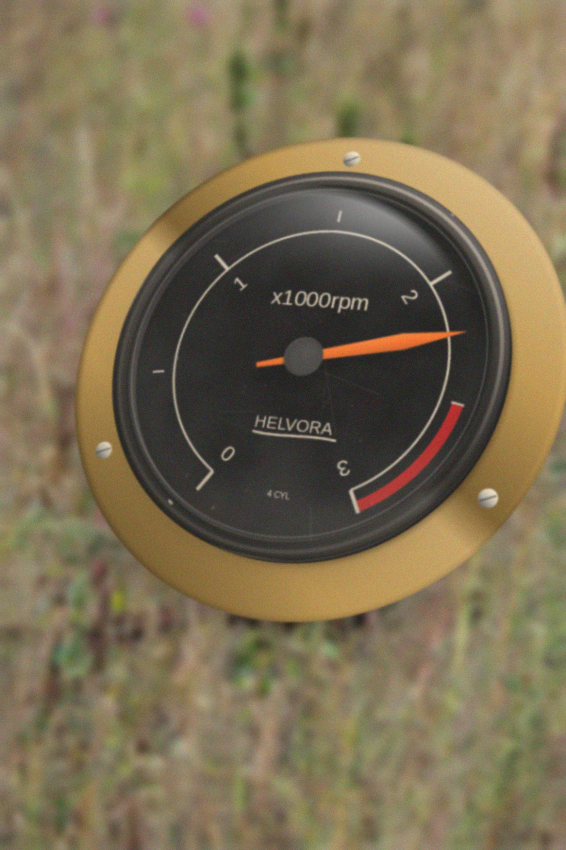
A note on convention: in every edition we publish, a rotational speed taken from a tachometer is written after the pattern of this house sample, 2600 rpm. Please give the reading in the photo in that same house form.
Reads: 2250 rpm
